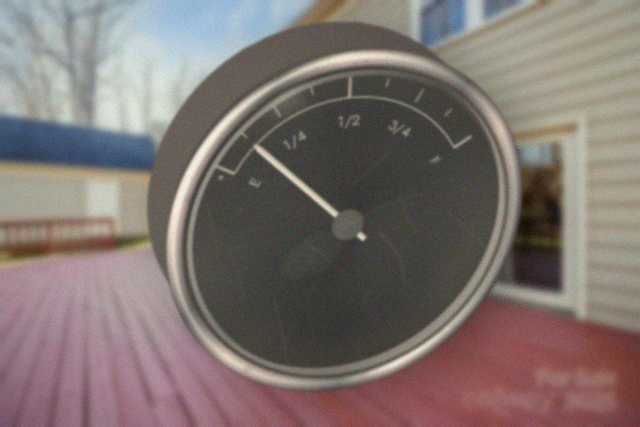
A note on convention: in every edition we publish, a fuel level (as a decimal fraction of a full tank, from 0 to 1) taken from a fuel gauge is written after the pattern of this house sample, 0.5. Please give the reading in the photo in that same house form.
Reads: 0.125
